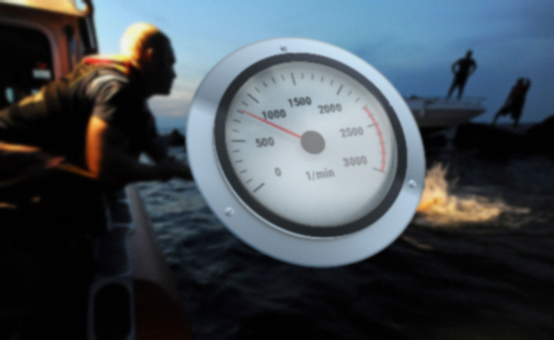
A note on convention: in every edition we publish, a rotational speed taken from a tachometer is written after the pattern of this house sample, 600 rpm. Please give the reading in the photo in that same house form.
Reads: 800 rpm
